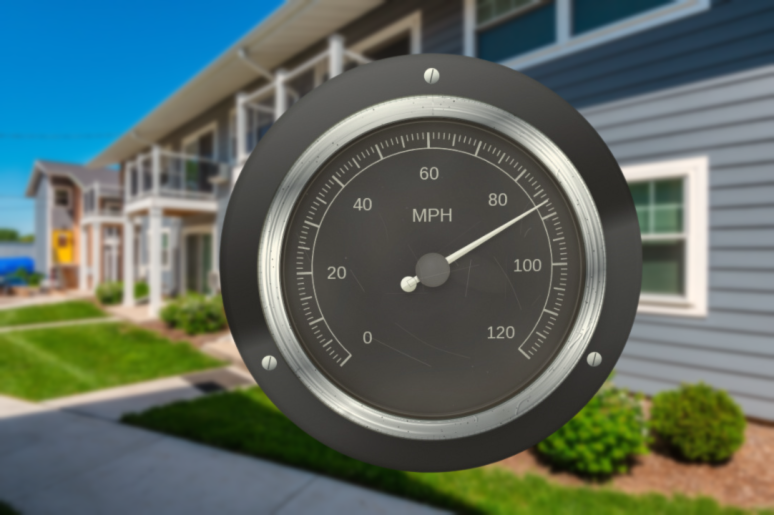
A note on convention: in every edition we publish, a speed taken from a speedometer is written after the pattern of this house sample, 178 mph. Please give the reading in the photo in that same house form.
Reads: 87 mph
